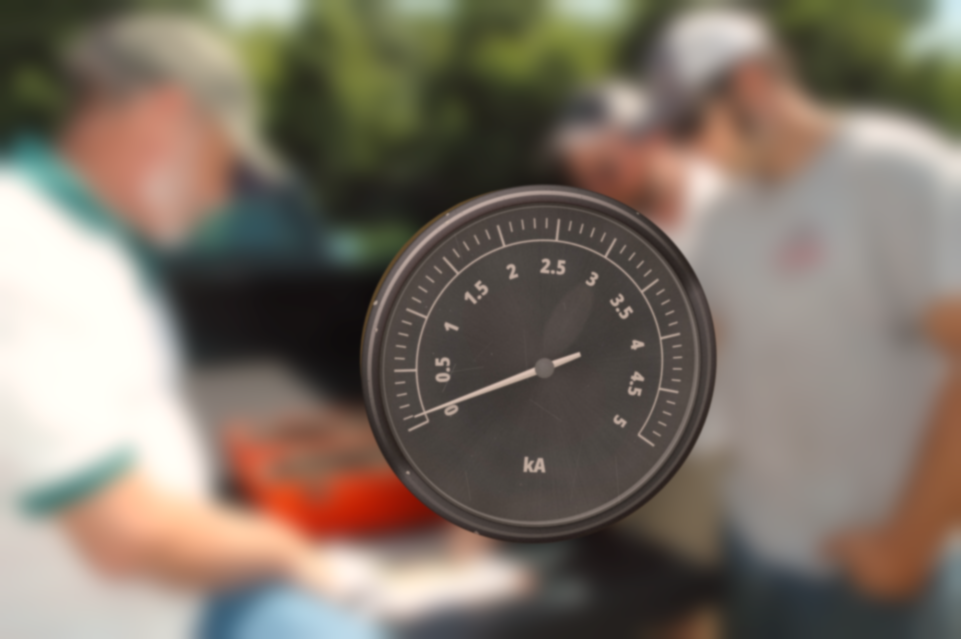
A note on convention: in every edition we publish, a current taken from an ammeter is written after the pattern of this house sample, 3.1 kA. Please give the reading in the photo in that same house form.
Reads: 0.1 kA
